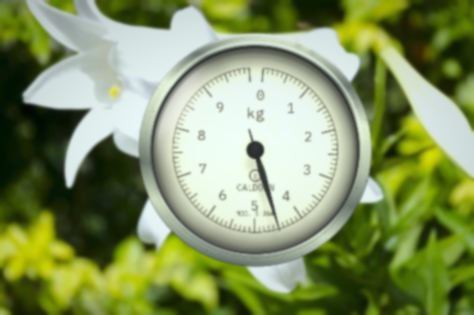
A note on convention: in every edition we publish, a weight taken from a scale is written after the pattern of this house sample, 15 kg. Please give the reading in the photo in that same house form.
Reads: 4.5 kg
